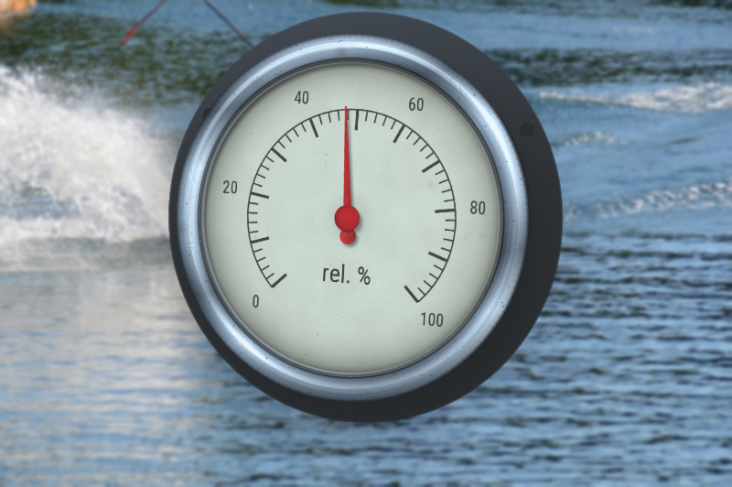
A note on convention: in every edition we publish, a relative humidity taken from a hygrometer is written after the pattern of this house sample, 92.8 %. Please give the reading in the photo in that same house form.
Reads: 48 %
